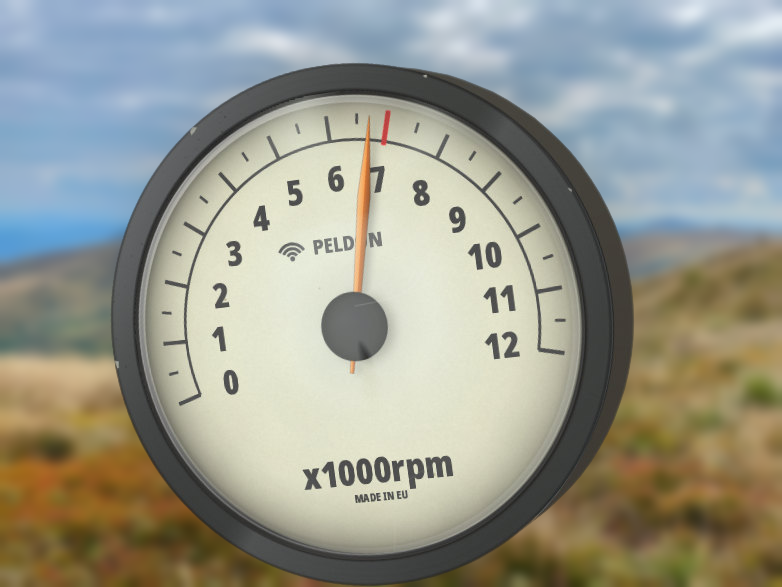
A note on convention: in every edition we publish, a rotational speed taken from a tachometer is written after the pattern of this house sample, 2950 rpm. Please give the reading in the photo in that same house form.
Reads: 6750 rpm
